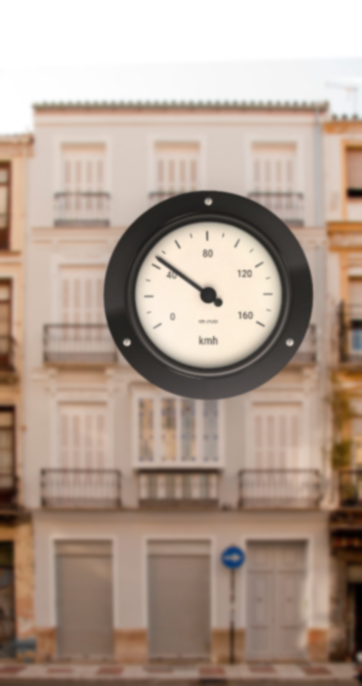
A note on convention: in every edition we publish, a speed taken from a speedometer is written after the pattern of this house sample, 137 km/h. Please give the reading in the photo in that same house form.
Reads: 45 km/h
